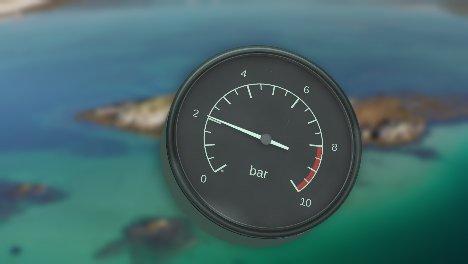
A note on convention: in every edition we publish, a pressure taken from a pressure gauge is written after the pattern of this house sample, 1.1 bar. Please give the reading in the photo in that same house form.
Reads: 2 bar
